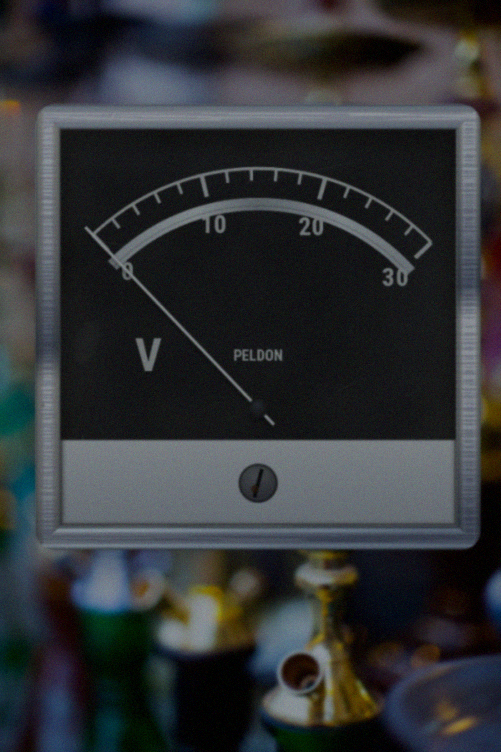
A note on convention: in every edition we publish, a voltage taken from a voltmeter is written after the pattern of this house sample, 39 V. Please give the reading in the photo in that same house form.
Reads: 0 V
